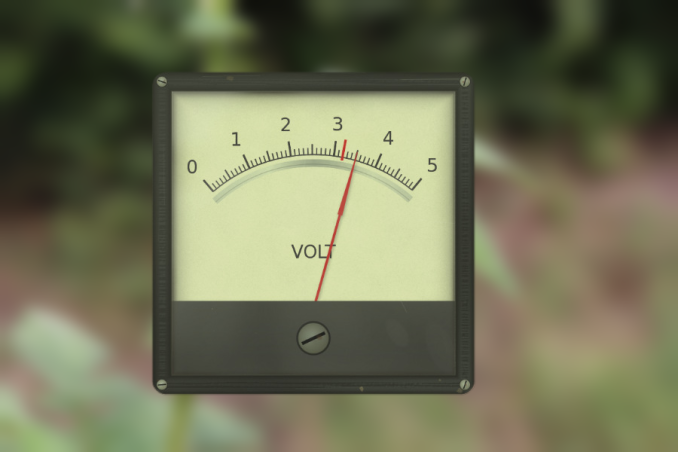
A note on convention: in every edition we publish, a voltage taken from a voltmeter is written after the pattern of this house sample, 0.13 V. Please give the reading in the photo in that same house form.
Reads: 3.5 V
